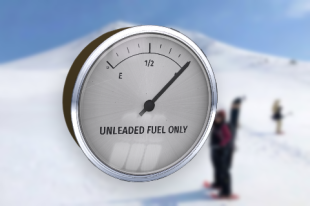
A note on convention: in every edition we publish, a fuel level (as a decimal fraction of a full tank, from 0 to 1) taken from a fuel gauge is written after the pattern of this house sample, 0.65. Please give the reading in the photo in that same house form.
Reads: 1
